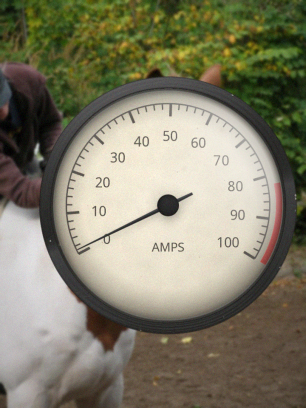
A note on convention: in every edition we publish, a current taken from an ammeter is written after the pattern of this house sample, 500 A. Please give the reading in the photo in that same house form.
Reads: 1 A
